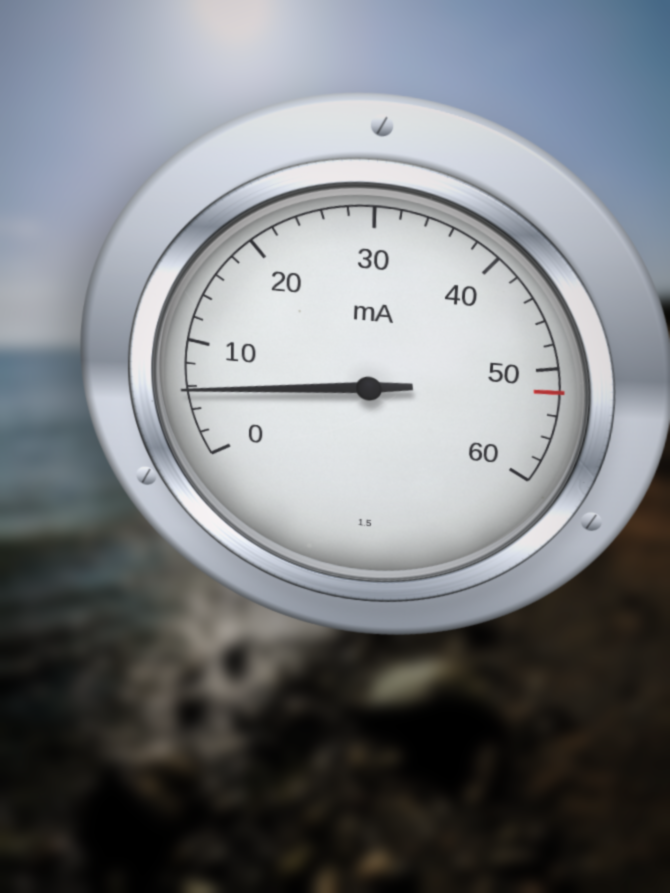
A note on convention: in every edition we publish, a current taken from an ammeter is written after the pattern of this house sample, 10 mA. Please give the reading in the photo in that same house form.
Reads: 6 mA
